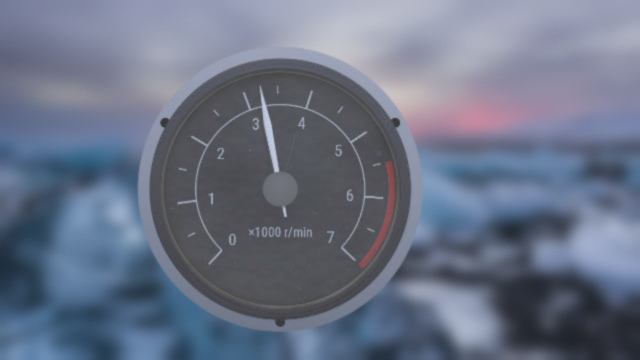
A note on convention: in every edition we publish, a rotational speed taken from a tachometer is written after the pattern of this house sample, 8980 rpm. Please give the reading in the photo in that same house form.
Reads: 3250 rpm
